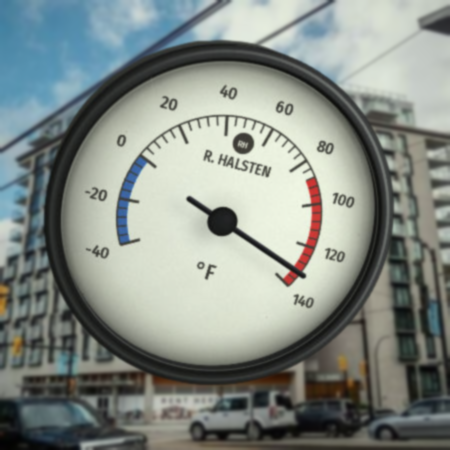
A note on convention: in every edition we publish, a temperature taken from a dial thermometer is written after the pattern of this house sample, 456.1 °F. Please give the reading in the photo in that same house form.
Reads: 132 °F
